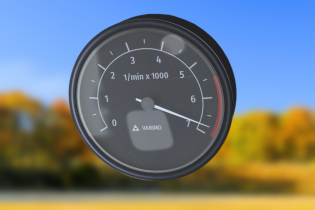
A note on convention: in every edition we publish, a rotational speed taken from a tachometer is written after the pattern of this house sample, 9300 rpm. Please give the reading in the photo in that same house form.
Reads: 6750 rpm
